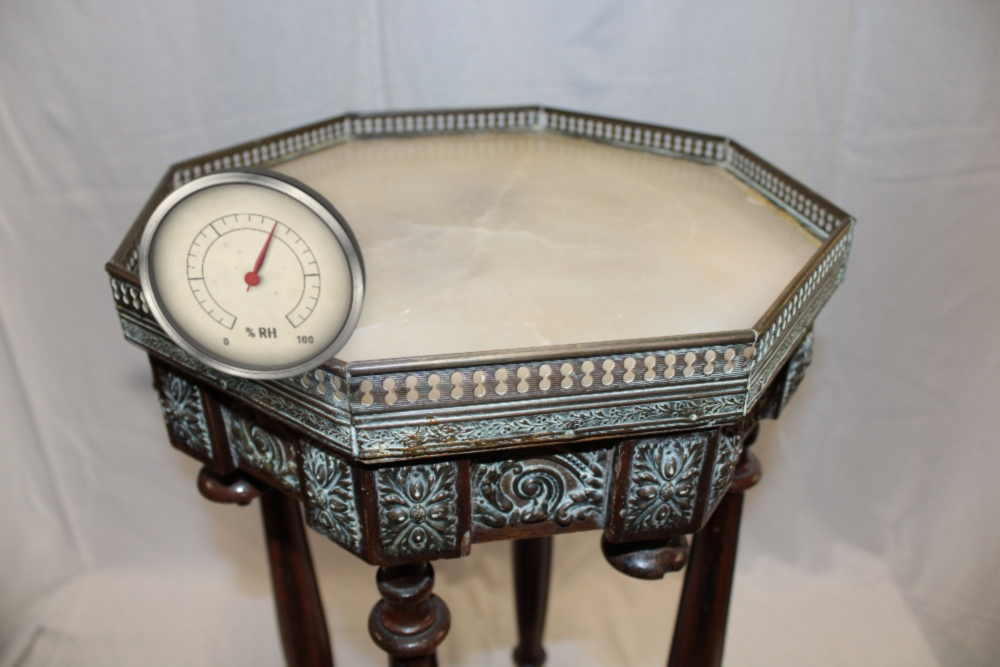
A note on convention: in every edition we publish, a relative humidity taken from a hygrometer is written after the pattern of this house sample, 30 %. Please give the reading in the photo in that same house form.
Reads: 60 %
